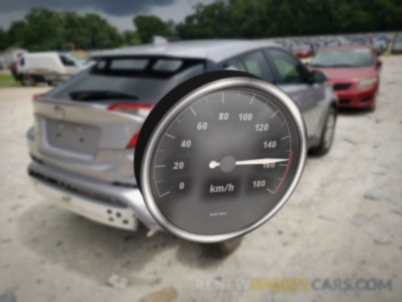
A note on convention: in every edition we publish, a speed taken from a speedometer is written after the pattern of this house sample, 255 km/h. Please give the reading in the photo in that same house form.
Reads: 155 km/h
